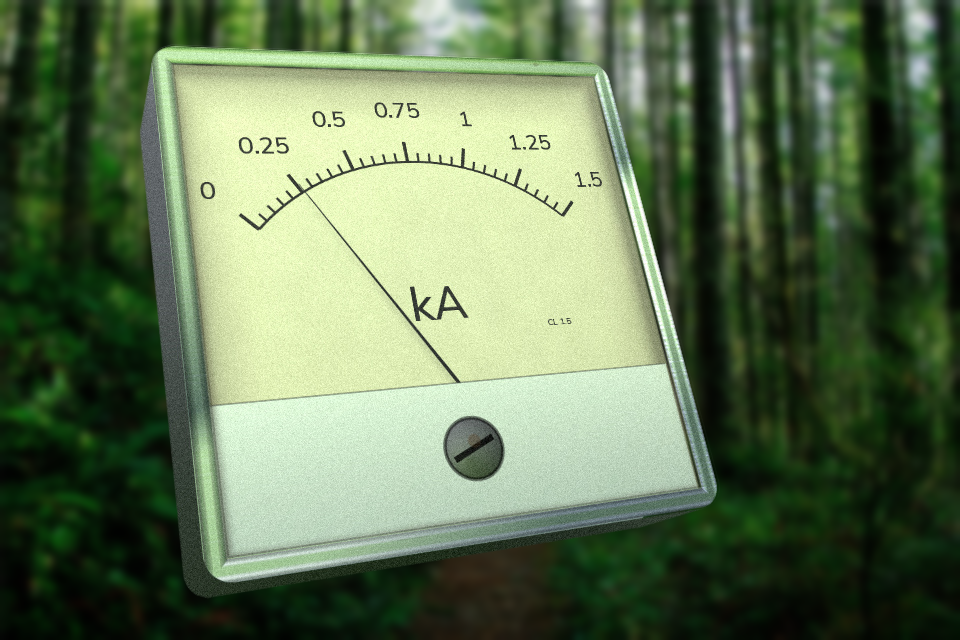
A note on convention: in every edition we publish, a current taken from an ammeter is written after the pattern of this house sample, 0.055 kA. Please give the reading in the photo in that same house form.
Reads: 0.25 kA
